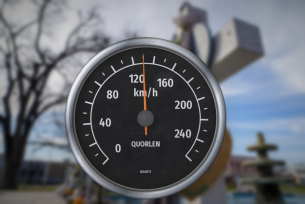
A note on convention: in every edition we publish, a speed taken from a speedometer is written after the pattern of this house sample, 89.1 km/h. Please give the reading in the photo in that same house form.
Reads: 130 km/h
